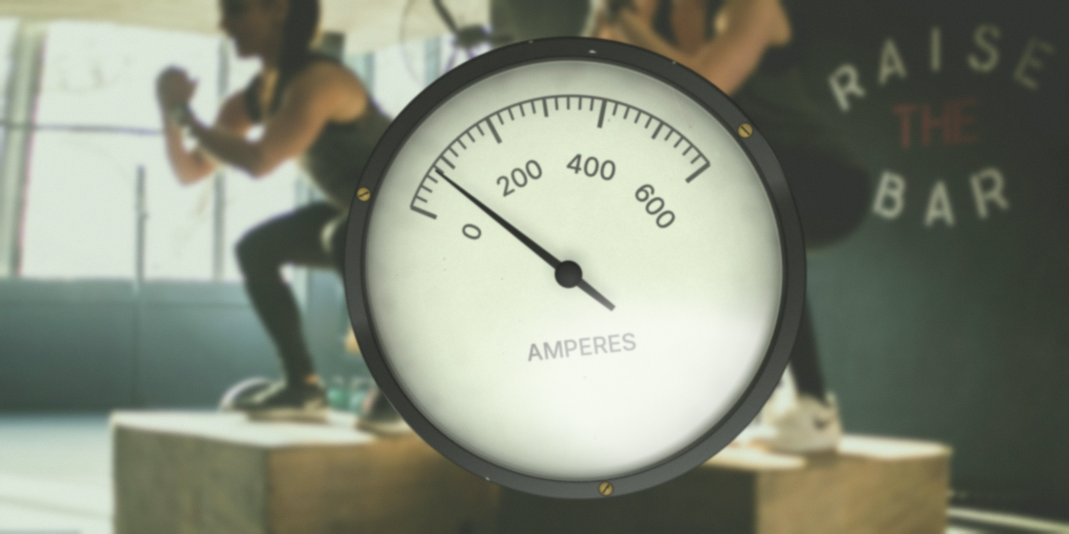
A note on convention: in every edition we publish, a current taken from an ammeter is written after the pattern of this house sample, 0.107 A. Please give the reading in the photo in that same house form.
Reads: 80 A
